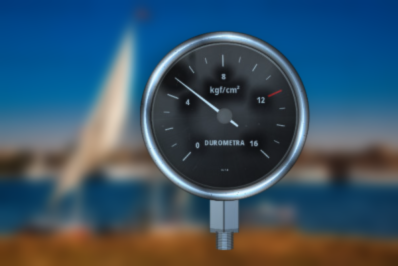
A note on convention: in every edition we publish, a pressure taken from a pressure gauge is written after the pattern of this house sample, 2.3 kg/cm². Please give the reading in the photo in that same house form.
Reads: 5 kg/cm²
